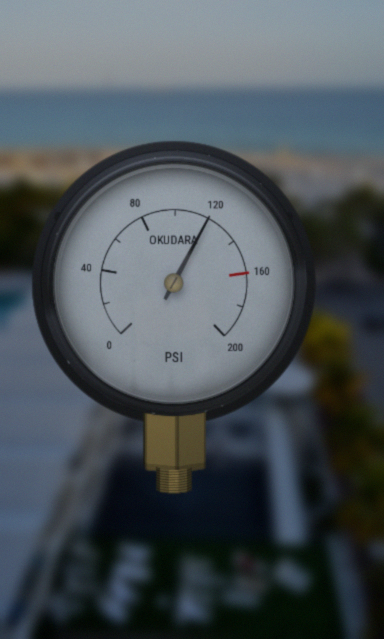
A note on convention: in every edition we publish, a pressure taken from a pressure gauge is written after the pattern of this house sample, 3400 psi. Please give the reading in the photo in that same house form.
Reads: 120 psi
